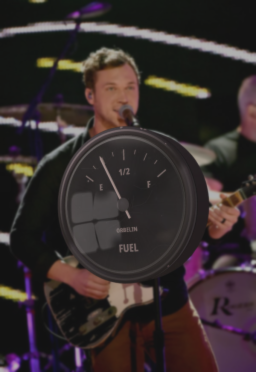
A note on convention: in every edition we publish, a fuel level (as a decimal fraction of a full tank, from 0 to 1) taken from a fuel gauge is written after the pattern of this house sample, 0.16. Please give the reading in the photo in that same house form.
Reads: 0.25
